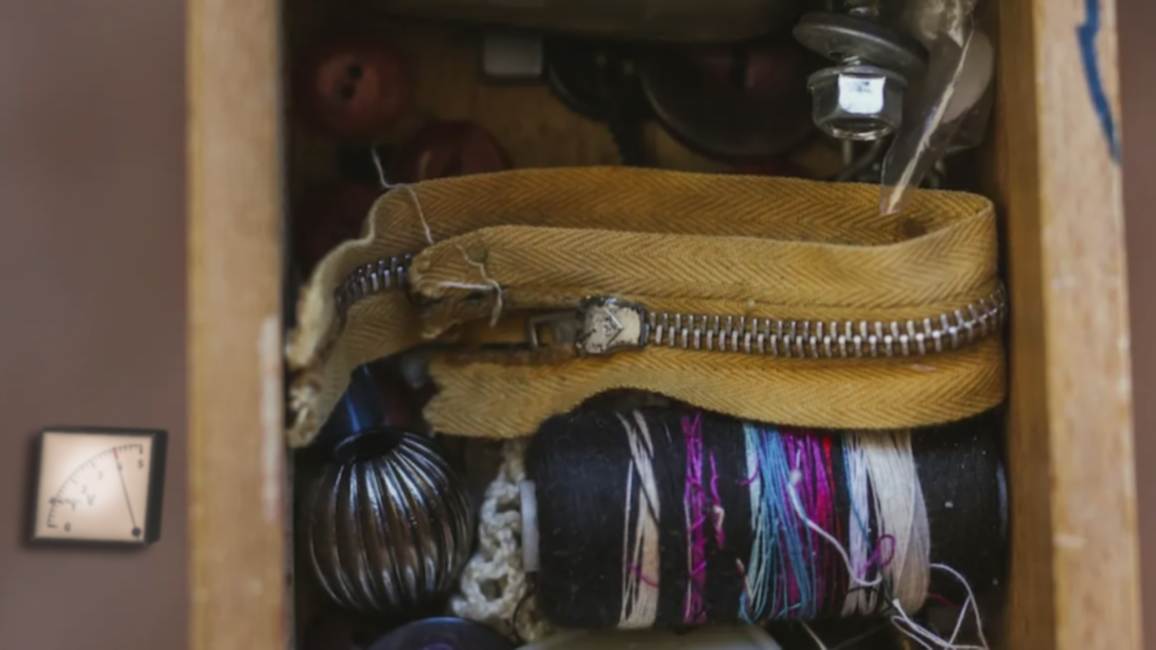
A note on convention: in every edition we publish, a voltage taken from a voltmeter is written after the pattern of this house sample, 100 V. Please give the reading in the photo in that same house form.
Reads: 4 V
